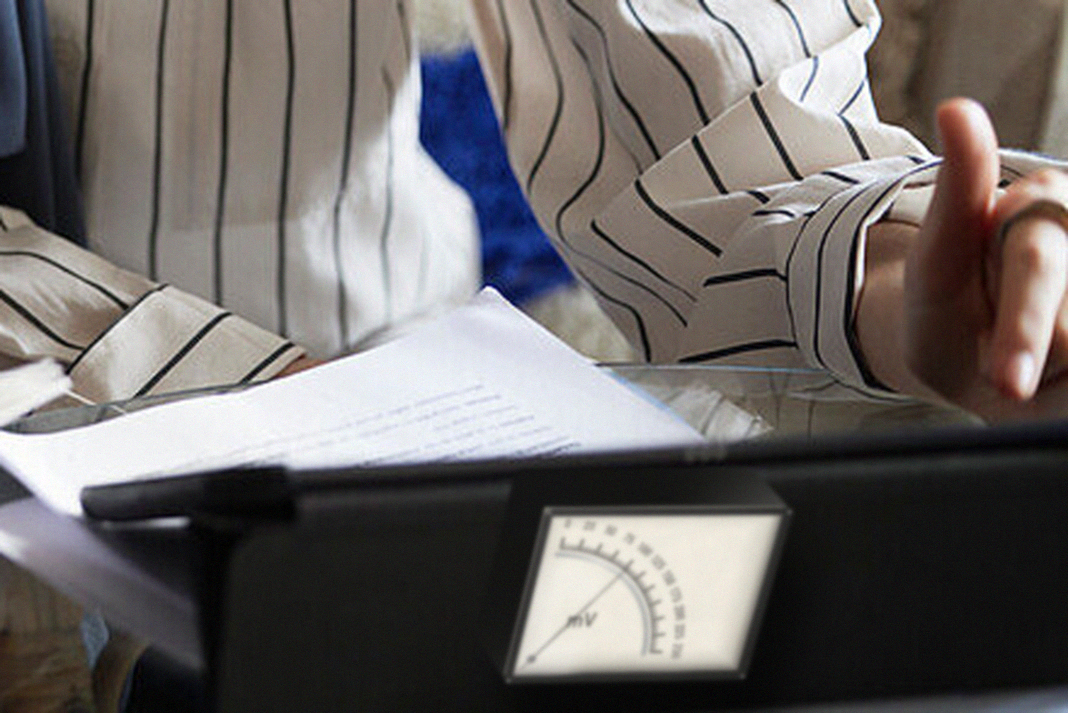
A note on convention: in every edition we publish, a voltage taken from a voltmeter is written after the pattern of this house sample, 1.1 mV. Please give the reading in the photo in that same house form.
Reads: 100 mV
